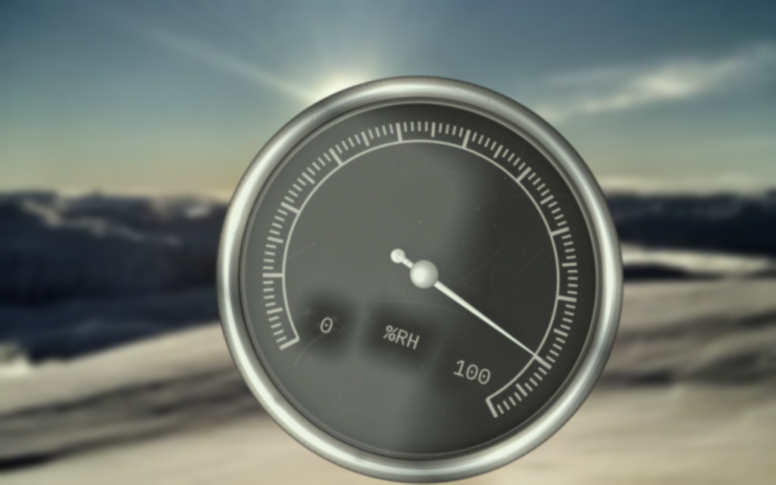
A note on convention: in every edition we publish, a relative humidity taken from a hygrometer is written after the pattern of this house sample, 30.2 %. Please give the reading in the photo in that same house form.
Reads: 90 %
